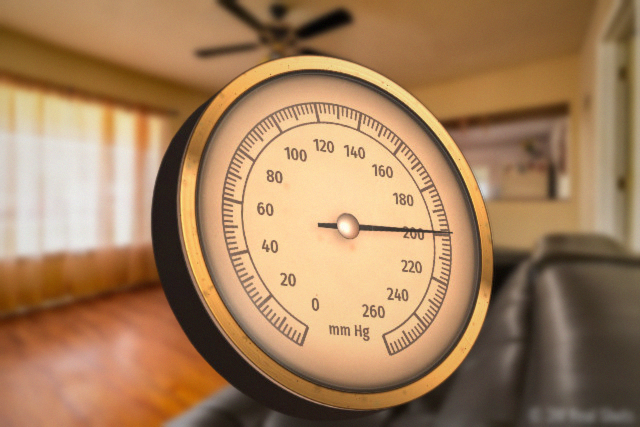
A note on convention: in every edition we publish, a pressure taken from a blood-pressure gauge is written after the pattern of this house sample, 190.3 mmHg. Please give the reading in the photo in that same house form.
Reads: 200 mmHg
